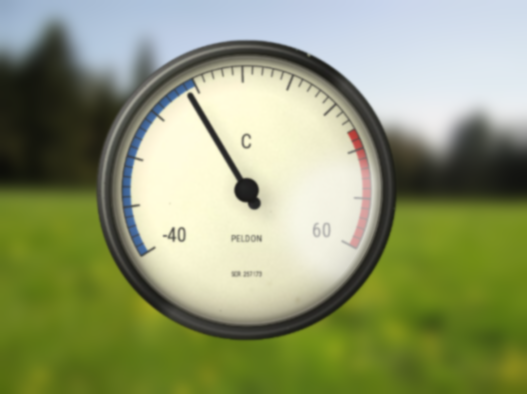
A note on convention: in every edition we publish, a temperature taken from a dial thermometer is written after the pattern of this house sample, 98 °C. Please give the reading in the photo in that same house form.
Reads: -2 °C
